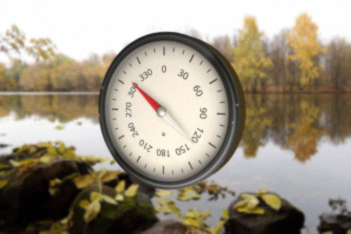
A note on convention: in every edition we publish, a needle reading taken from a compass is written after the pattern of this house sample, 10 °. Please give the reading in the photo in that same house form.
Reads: 310 °
